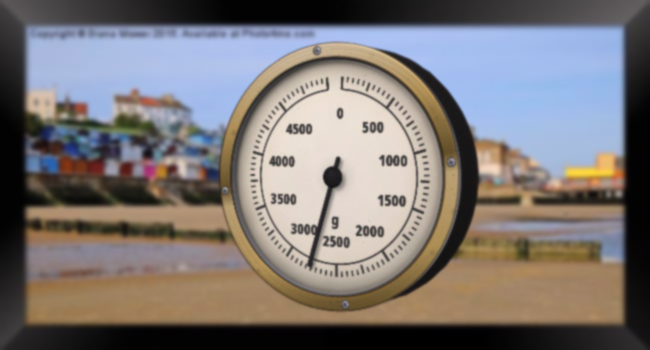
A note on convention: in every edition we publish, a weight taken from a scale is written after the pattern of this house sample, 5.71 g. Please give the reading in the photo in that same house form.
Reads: 2750 g
